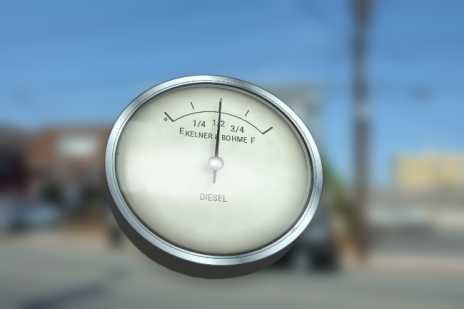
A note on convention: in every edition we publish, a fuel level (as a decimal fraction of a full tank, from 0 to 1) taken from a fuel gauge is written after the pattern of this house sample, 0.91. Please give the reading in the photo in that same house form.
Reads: 0.5
